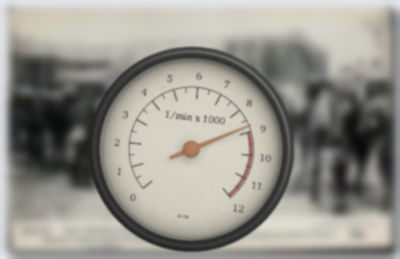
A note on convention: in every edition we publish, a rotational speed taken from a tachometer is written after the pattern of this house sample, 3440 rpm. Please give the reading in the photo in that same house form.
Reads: 8750 rpm
